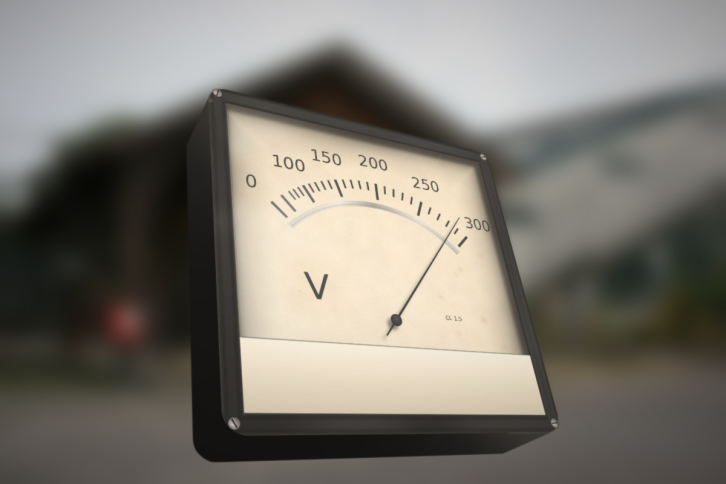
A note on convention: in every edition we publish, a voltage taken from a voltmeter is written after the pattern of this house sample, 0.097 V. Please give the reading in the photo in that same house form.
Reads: 285 V
